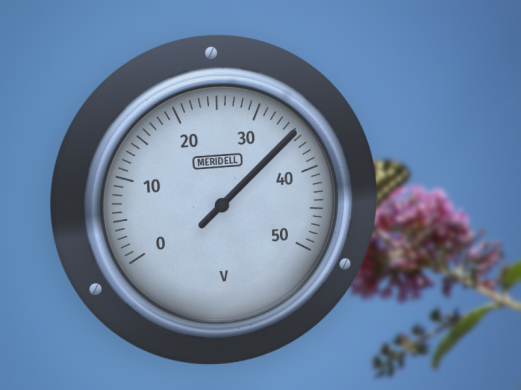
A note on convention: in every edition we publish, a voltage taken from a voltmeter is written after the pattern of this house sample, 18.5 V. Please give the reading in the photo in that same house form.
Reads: 35 V
